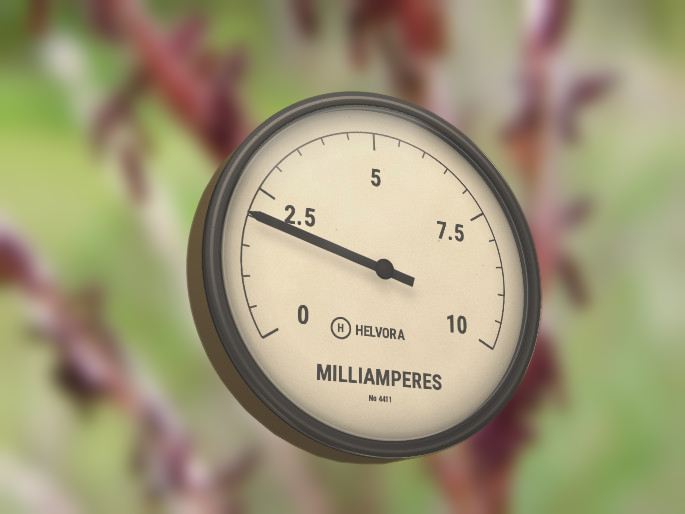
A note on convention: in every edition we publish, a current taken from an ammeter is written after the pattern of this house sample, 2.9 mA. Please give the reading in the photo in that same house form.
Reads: 2 mA
